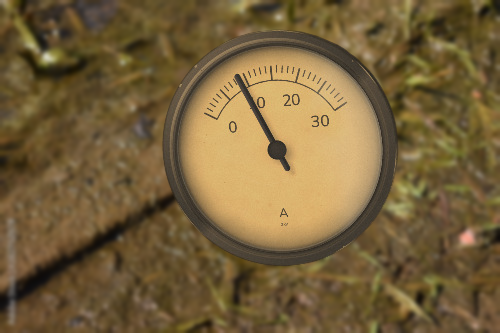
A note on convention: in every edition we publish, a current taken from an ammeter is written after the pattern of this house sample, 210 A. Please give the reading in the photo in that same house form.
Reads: 9 A
